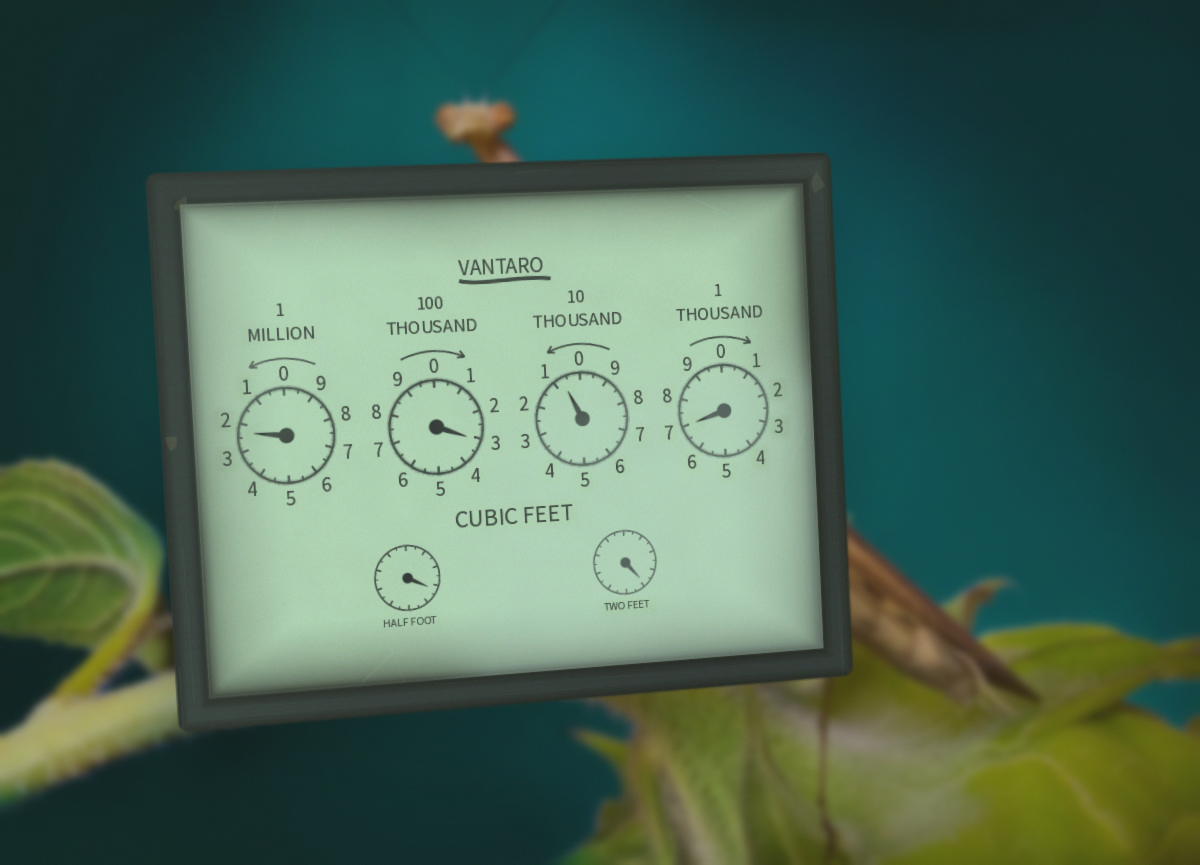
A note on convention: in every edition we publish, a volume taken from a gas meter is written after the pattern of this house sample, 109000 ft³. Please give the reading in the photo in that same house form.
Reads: 230700 ft³
